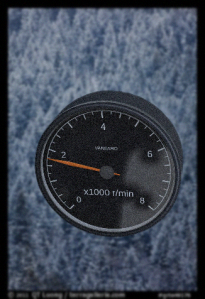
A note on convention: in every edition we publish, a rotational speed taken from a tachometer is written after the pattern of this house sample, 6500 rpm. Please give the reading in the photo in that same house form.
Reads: 1750 rpm
